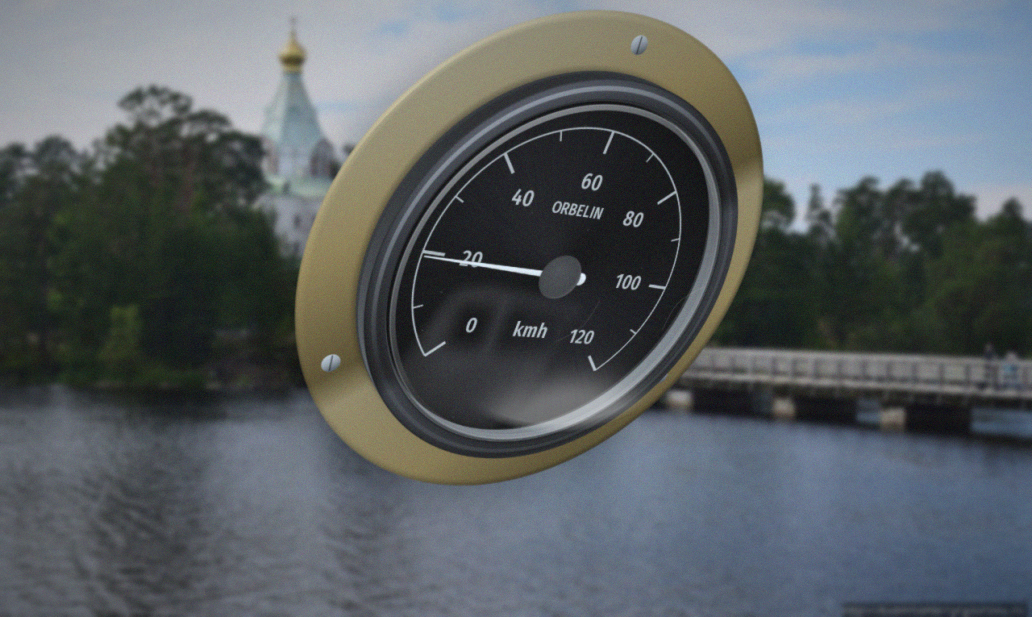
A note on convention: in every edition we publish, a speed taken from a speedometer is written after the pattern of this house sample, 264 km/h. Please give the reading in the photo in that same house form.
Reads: 20 km/h
